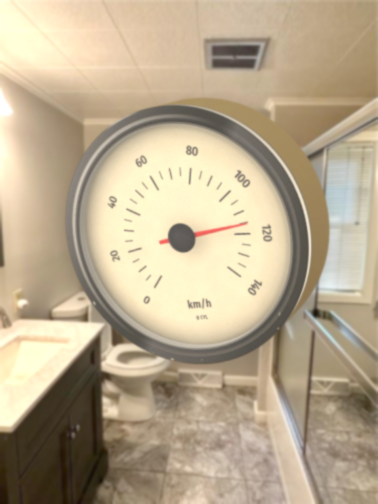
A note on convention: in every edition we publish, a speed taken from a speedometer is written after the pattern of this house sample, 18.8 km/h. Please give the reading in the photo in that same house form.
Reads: 115 km/h
